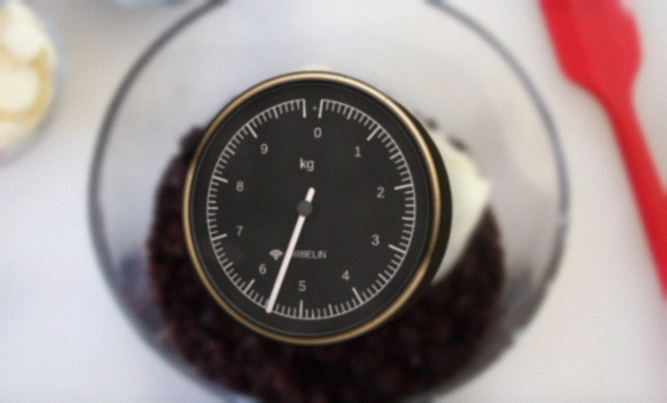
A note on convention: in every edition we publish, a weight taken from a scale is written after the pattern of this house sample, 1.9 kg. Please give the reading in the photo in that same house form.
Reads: 5.5 kg
